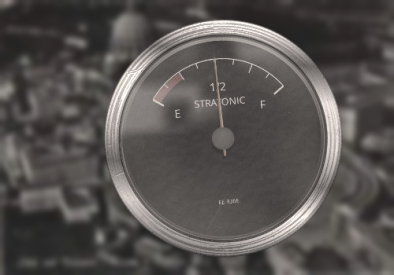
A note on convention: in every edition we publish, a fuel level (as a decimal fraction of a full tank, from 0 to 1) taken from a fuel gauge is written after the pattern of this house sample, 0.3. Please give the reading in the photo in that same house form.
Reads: 0.5
